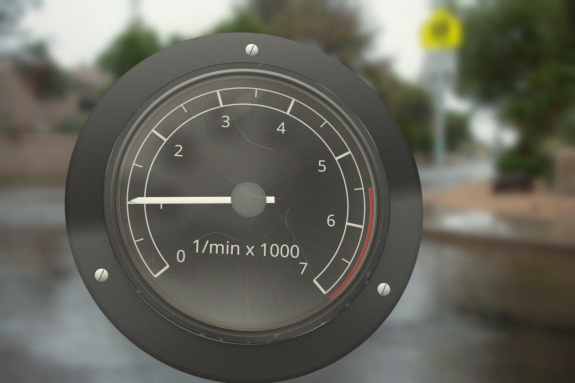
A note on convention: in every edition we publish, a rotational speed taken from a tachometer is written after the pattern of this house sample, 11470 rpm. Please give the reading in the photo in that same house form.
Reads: 1000 rpm
